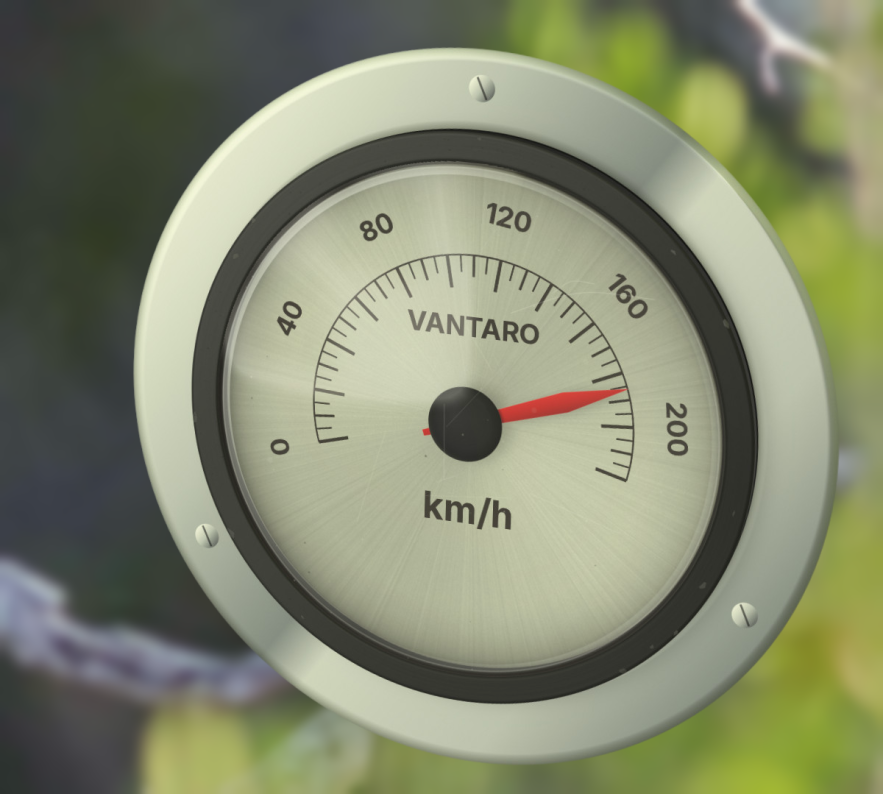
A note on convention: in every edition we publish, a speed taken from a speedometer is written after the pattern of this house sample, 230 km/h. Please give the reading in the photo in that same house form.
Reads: 185 km/h
